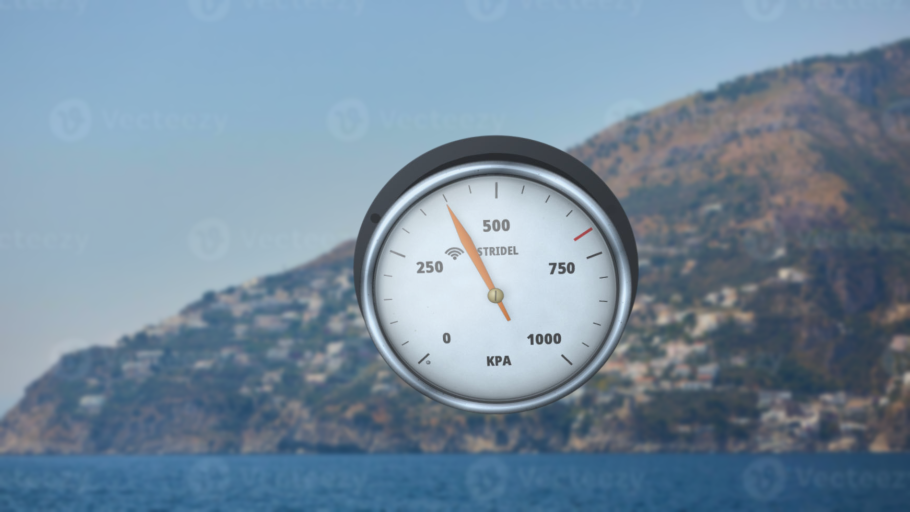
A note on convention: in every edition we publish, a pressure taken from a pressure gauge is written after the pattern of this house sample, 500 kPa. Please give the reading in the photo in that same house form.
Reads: 400 kPa
